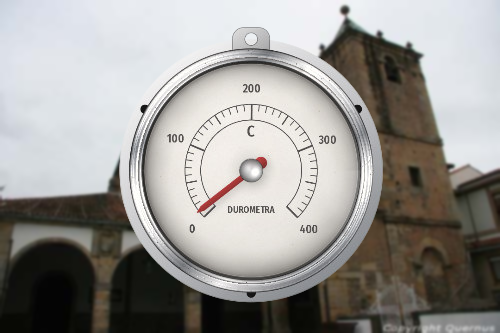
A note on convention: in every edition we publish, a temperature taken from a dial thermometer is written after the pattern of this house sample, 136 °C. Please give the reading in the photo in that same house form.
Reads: 10 °C
